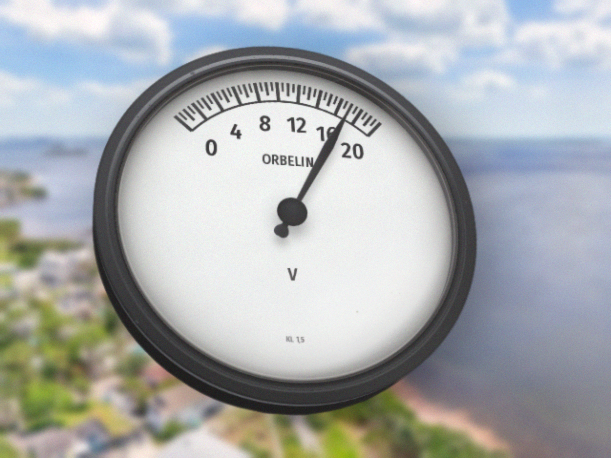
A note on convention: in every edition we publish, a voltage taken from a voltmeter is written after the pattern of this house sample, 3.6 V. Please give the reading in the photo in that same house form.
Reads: 17 V
